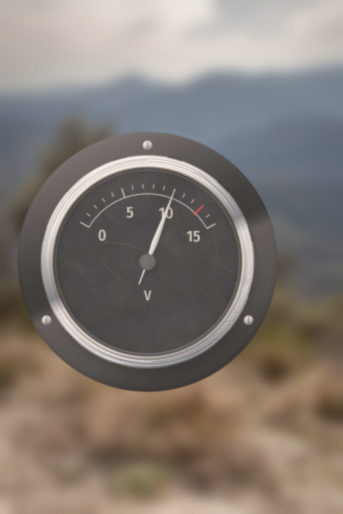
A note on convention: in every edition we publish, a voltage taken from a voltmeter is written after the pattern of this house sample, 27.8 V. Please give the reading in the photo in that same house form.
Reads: 10 V
